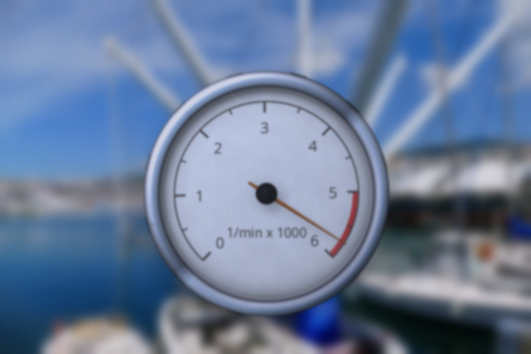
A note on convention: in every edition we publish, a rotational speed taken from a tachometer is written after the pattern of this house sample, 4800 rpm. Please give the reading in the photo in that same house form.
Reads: 5750 rpm
